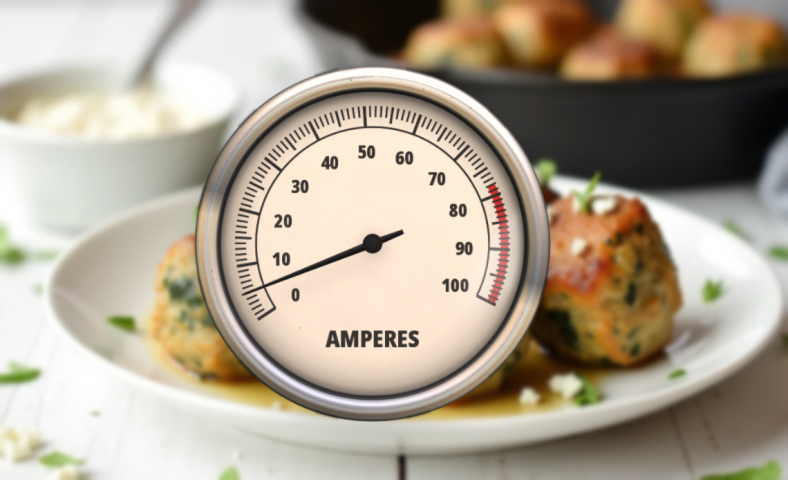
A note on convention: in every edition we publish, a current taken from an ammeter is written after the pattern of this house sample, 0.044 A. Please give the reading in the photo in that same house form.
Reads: 5 A
